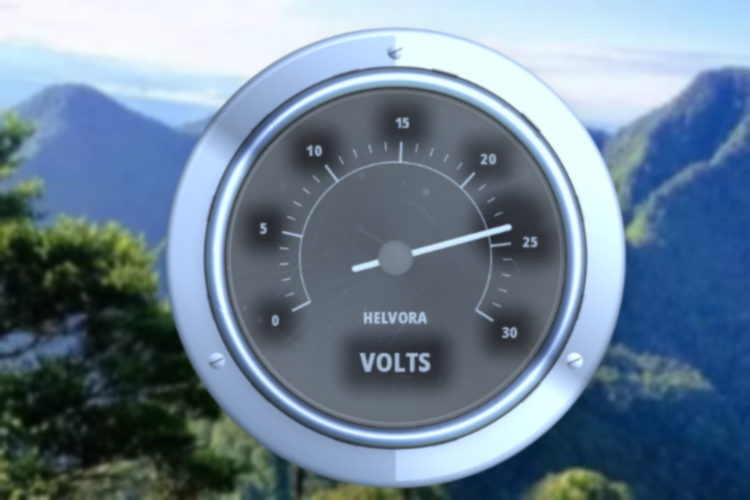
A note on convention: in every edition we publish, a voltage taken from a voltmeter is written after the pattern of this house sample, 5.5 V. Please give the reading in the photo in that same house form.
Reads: 24 V
